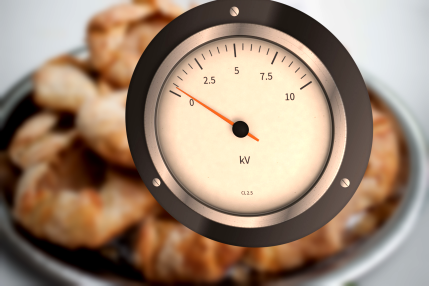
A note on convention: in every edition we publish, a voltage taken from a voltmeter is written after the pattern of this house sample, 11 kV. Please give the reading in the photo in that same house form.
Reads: 0.5 kV
